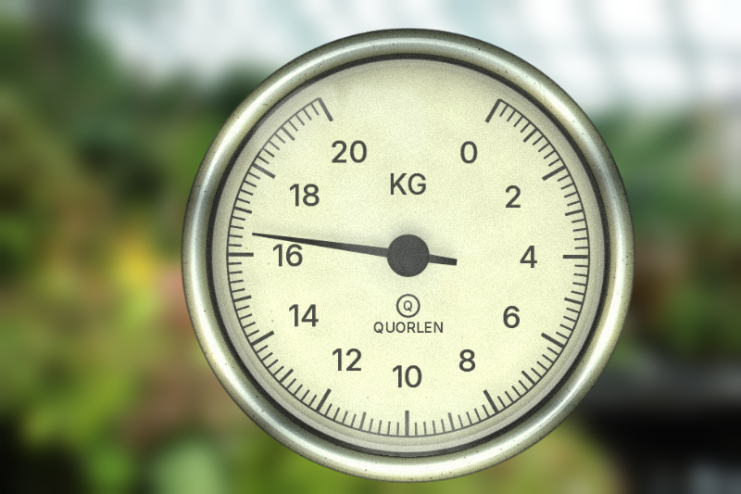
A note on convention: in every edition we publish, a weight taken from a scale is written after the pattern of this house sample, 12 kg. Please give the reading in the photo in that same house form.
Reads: 16.5 kg
